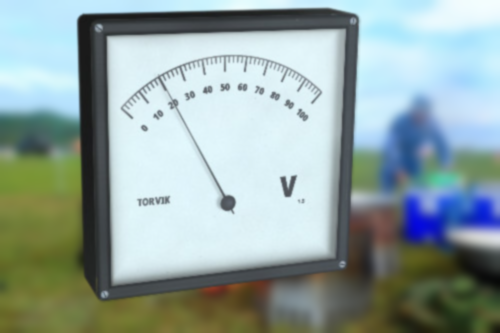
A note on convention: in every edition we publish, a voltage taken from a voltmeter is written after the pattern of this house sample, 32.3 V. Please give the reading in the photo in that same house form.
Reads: 20 V
